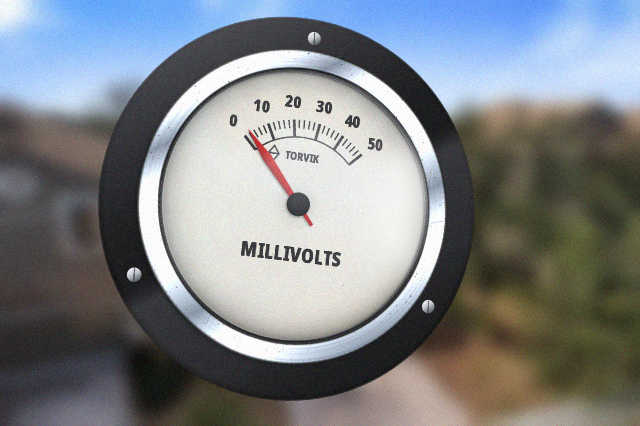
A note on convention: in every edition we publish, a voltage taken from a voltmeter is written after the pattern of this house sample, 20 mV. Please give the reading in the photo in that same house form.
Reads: 2 mV
